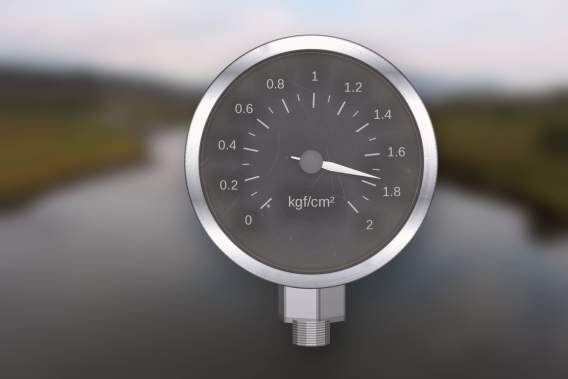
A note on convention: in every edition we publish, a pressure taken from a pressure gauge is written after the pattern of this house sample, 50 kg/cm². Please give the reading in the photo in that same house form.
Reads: 1.75 kg/cm²
